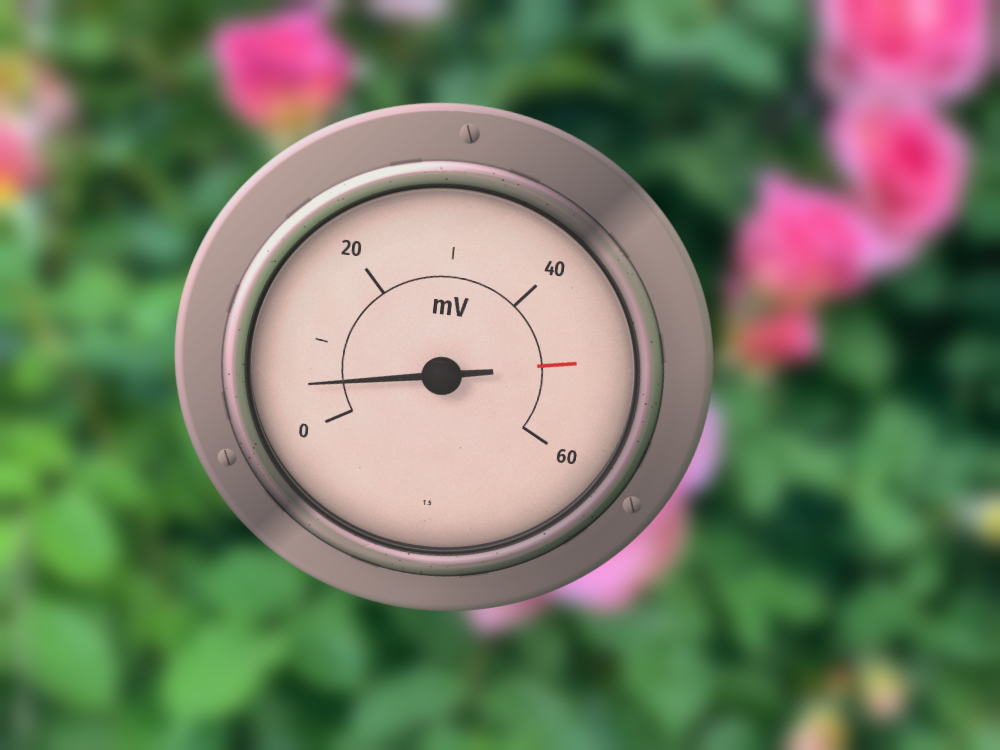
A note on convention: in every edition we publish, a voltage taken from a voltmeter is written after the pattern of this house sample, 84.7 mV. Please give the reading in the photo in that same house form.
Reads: 5 mV
